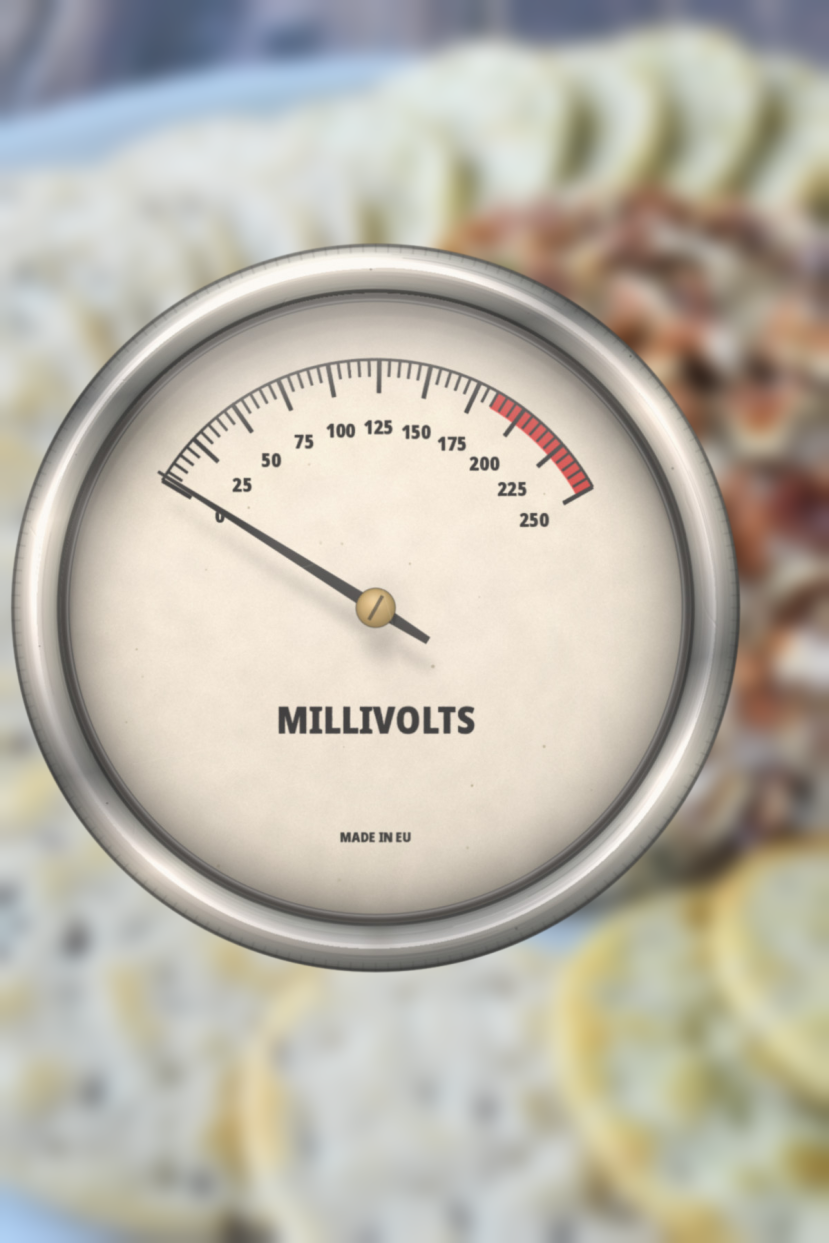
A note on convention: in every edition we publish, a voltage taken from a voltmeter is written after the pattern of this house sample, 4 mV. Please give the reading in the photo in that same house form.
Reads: 2.5 mV
